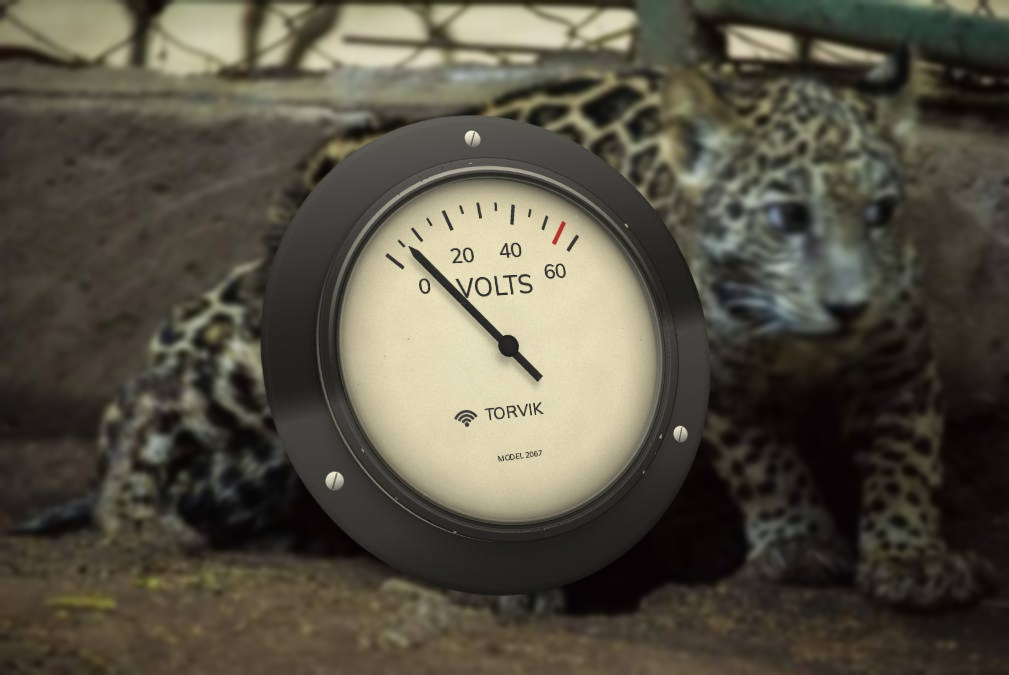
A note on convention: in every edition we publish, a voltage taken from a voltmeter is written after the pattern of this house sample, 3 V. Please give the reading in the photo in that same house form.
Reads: 5 V
